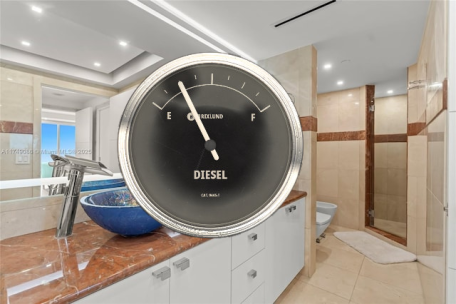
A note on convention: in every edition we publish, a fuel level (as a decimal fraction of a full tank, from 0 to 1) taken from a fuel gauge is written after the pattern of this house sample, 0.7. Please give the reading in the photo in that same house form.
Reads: 0.25
